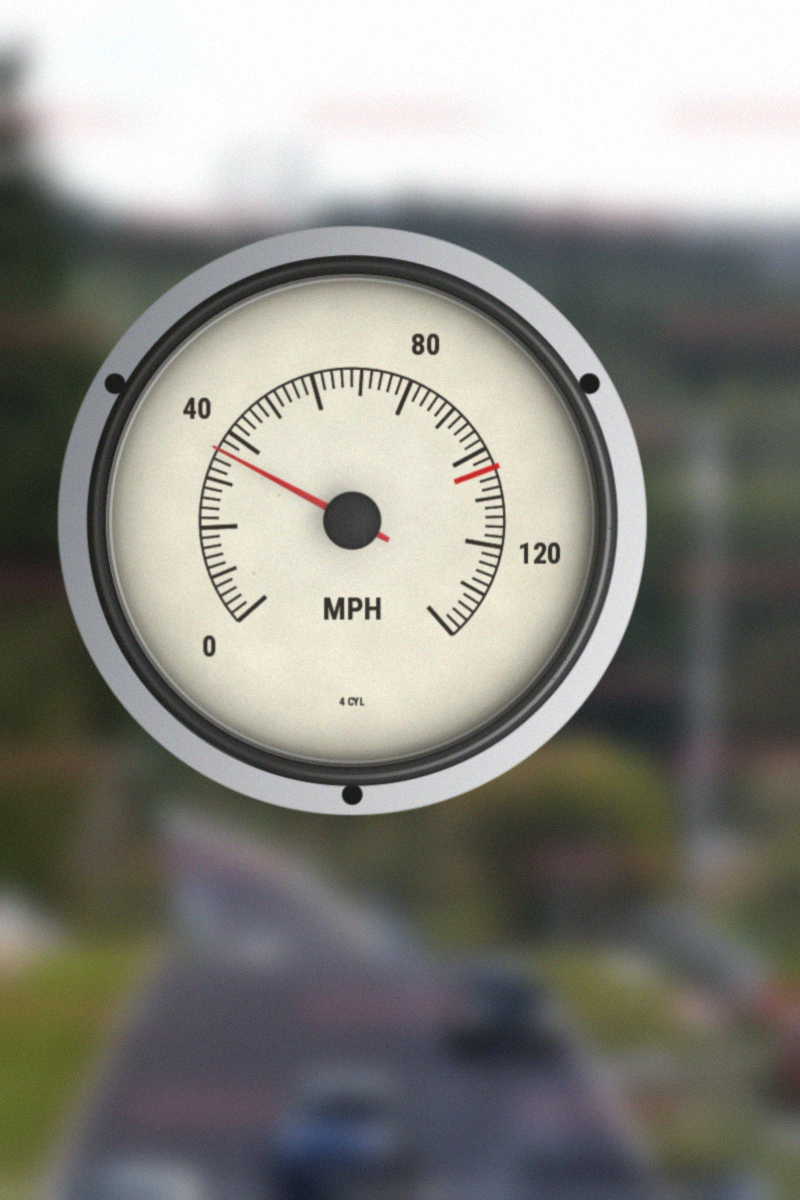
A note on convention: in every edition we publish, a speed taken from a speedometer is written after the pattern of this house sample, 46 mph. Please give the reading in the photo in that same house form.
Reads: 36 mph
